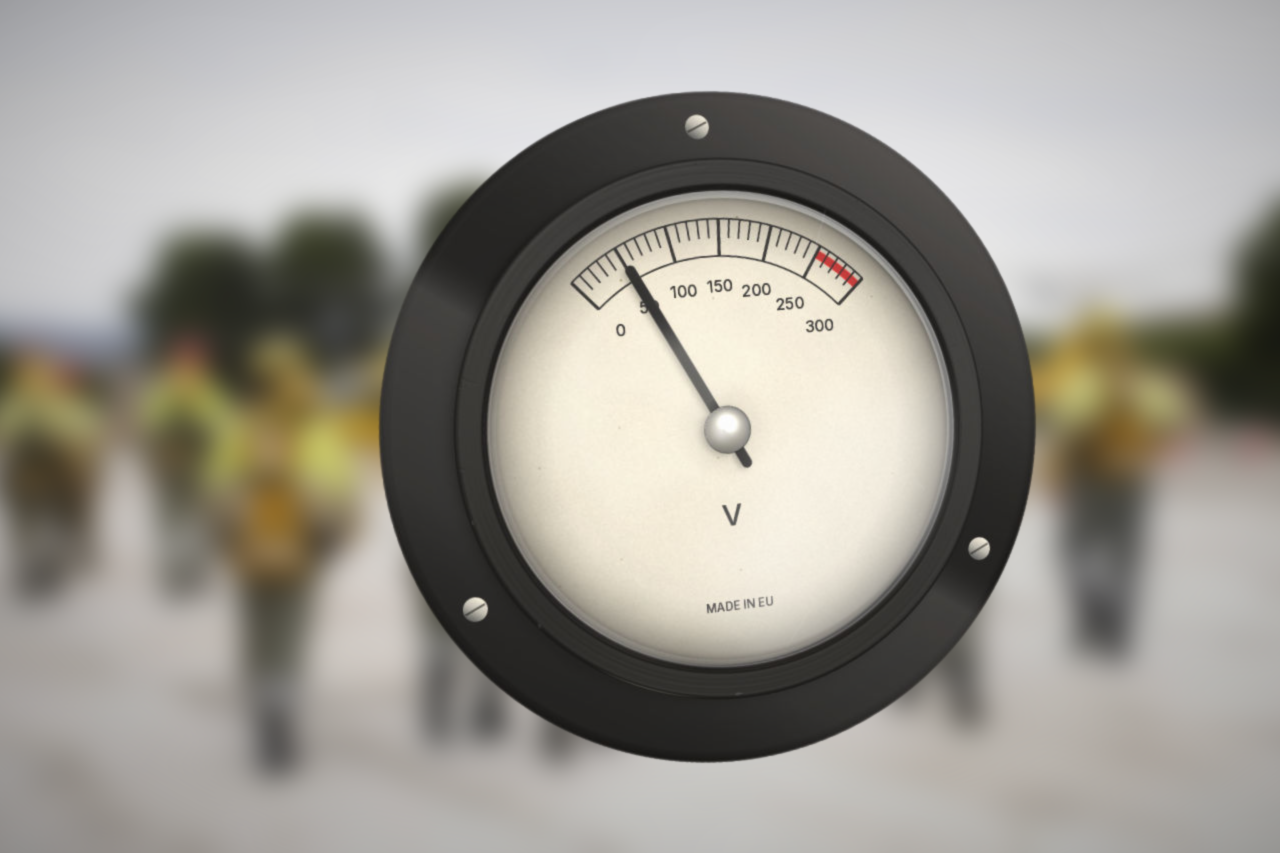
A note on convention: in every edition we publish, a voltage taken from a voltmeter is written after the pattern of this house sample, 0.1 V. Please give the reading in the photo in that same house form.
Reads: 50 V
